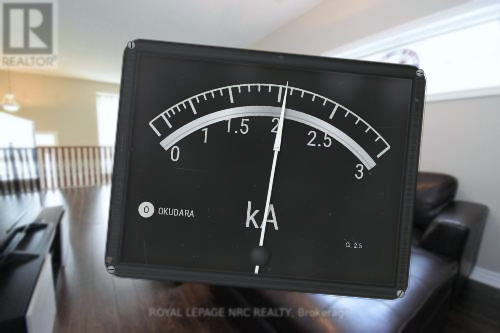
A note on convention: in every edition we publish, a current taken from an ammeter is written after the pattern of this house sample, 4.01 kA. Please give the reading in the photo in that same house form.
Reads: 2.05 kA
